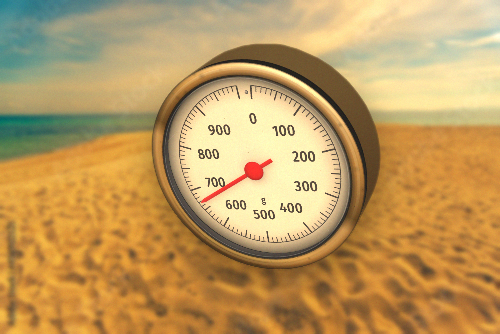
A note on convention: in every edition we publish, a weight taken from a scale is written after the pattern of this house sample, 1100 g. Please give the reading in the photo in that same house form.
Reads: 670 g
